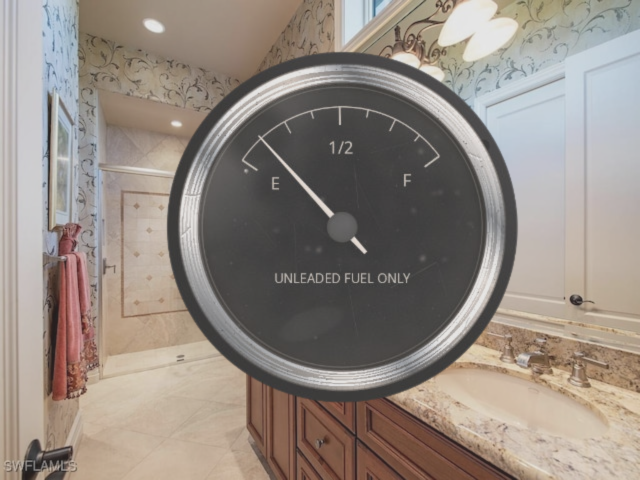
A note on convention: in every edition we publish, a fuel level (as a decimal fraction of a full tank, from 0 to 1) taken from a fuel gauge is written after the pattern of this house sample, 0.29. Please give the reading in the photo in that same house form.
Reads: 0.125
